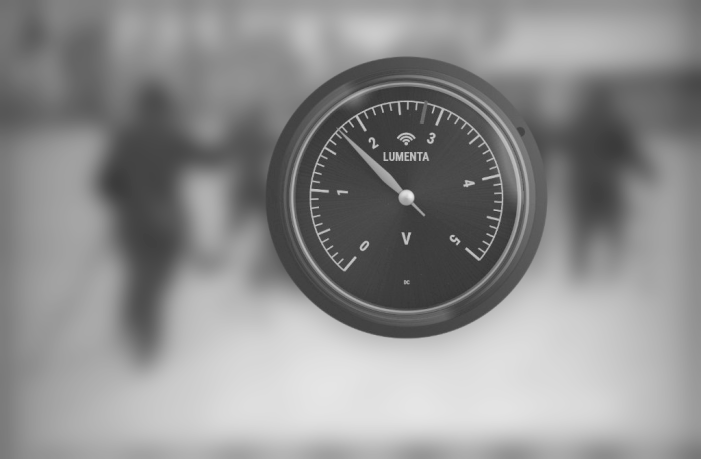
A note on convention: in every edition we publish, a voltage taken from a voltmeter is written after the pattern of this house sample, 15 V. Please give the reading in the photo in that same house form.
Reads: 1.75 V
